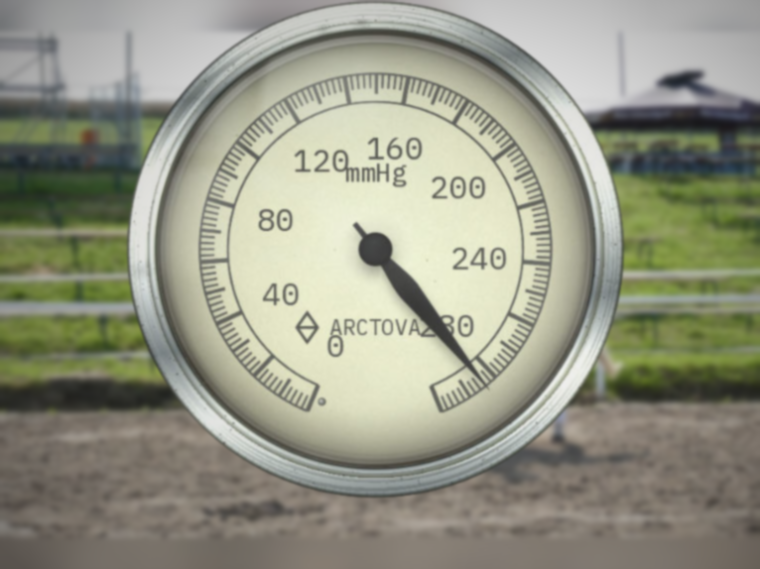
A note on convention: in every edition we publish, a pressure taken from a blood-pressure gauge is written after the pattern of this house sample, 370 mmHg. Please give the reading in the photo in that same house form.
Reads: 284 mmHg
